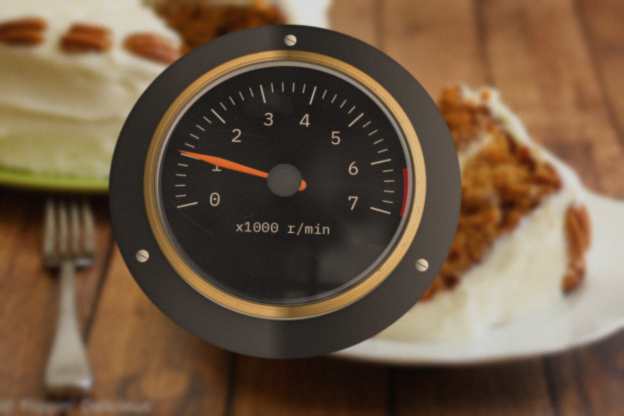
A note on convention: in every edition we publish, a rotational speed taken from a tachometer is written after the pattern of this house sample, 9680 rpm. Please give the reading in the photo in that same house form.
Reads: 1000 rpm
